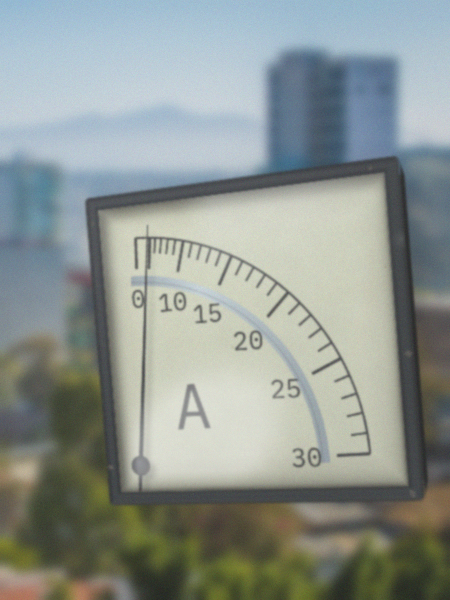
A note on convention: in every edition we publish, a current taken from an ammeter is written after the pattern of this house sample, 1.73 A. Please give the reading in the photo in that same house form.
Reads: 5 A
